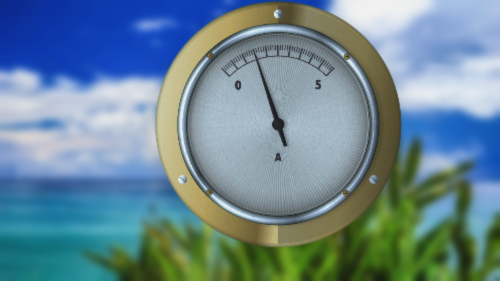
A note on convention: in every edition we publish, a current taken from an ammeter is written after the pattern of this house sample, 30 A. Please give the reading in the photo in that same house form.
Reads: 1.5 A
